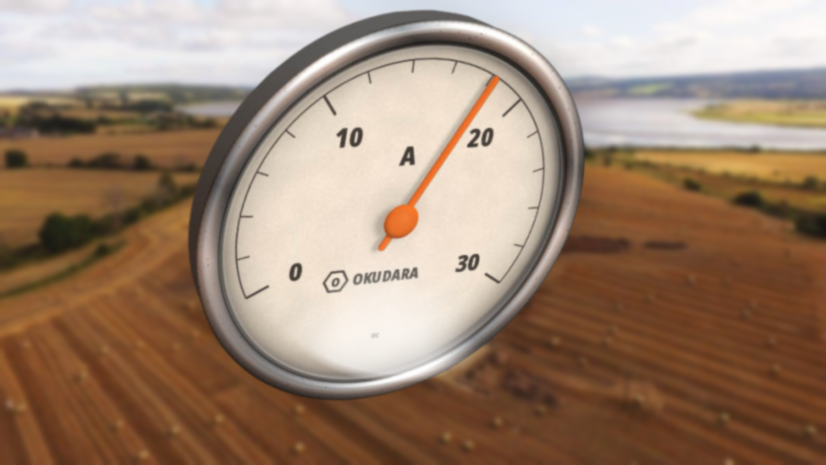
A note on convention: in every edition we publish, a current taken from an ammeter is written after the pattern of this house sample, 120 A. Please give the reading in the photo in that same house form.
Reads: 18 A
